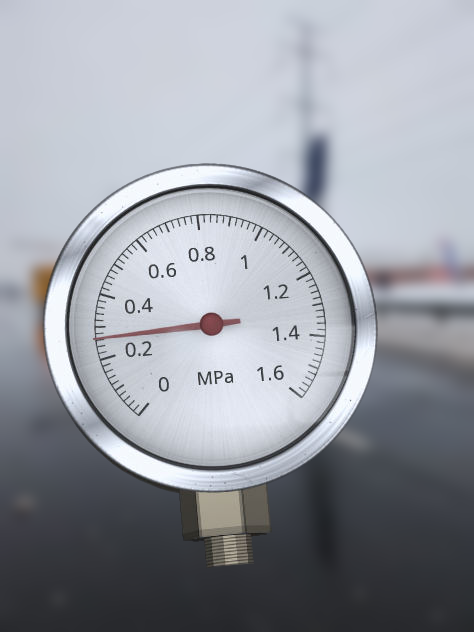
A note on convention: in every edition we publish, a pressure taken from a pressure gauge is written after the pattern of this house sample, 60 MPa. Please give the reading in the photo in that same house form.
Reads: 0.26 MPa
